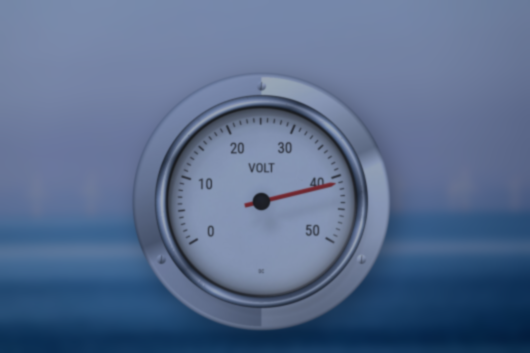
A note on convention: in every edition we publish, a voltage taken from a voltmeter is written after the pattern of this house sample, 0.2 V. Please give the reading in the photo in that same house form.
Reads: 41 V
